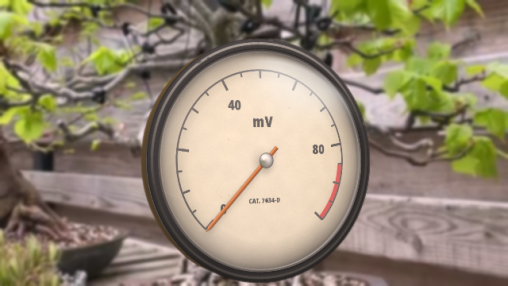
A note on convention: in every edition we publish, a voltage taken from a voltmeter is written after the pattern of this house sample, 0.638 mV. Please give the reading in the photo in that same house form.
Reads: 0 mV
